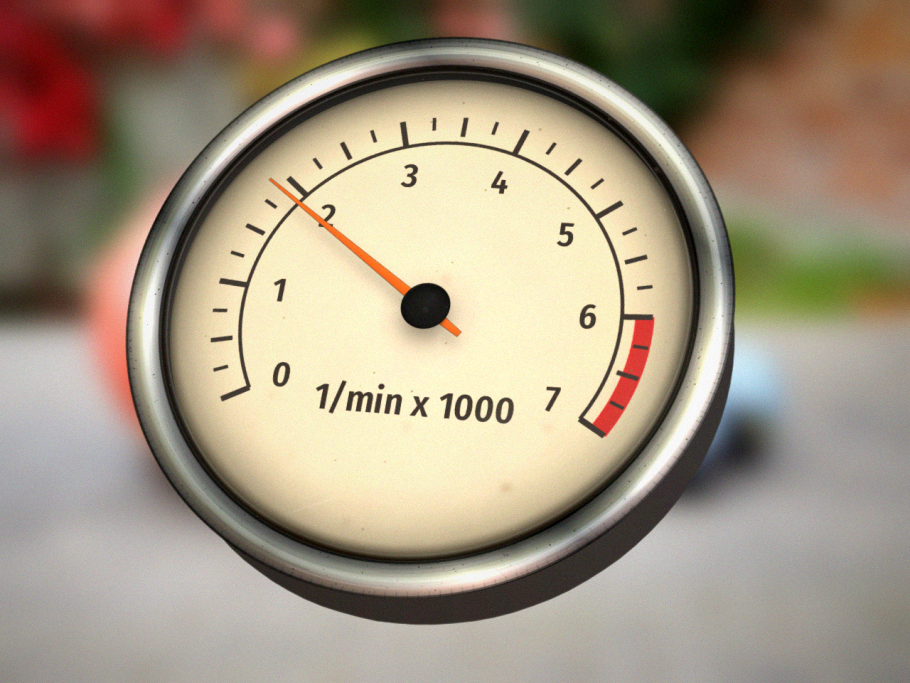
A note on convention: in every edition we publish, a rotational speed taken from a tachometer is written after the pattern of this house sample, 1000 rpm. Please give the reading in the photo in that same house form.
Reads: 1875 rpm
